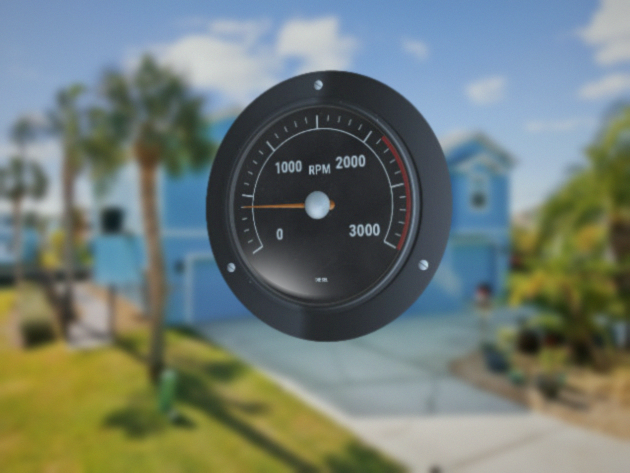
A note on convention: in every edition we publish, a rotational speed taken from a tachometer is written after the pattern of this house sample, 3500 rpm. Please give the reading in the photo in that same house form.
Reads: 400 rpm
